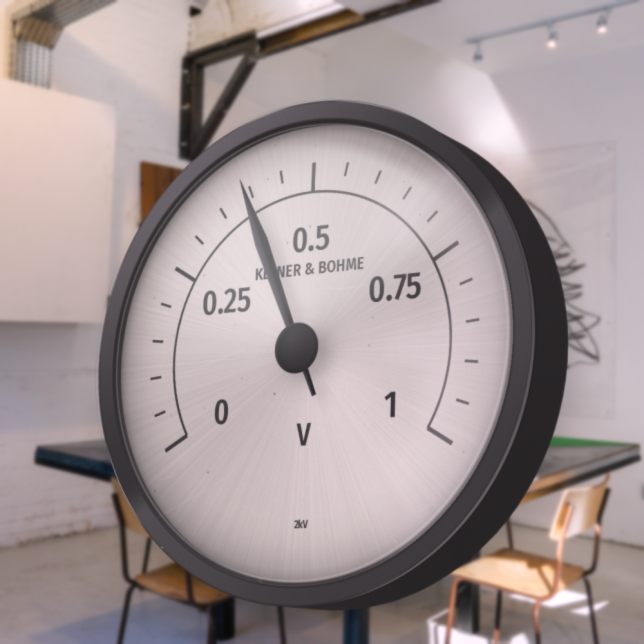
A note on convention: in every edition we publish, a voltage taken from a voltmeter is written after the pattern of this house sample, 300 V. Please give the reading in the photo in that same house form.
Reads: 0.4 V
